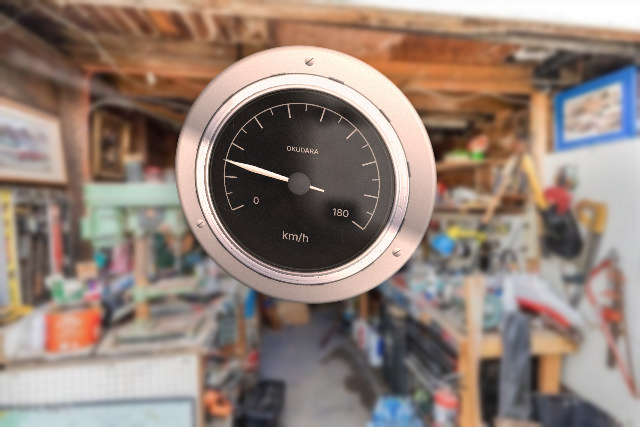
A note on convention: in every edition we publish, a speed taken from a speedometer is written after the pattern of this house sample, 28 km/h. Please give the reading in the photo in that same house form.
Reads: 30 km/h
